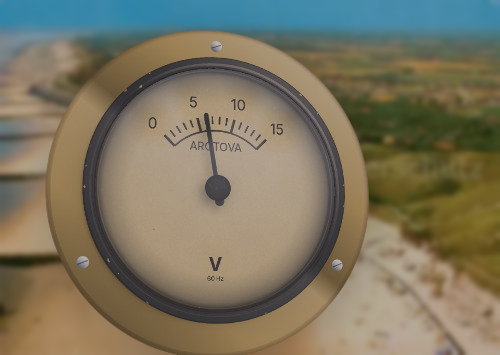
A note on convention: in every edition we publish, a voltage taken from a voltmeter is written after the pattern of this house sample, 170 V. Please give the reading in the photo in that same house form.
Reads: 6 V
